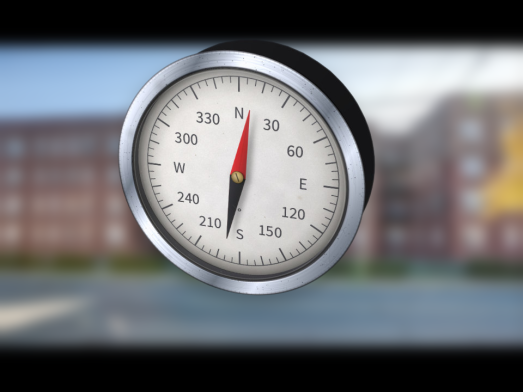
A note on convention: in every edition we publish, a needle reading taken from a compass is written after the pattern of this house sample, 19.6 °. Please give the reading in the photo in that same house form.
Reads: 10 °
